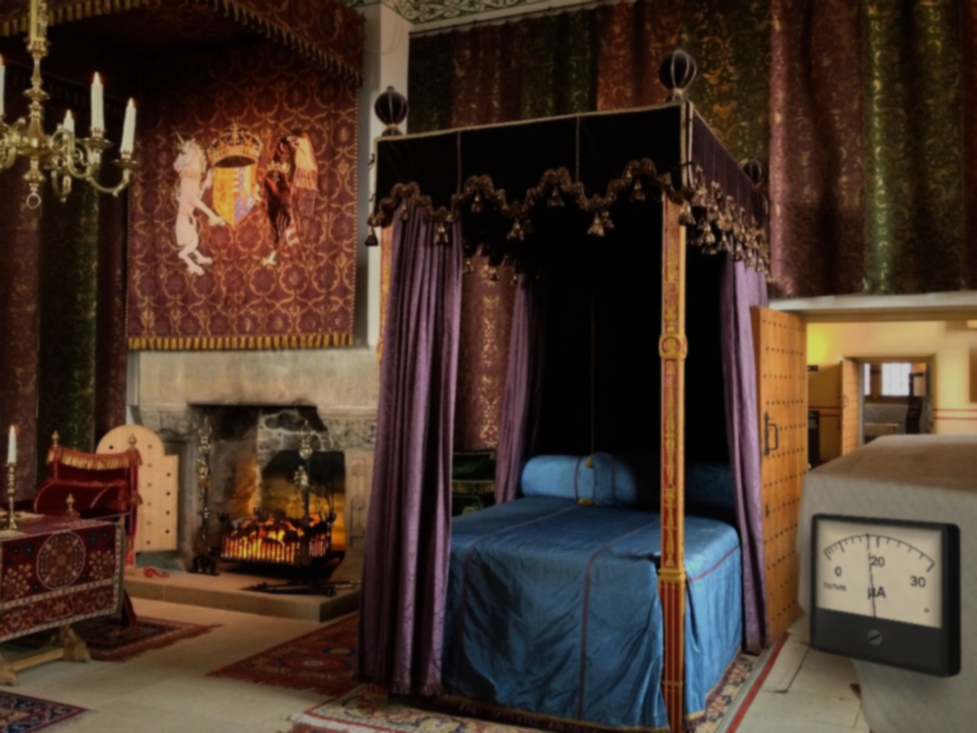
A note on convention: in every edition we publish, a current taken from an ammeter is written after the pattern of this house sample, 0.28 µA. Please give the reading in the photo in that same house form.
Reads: 18 µA
